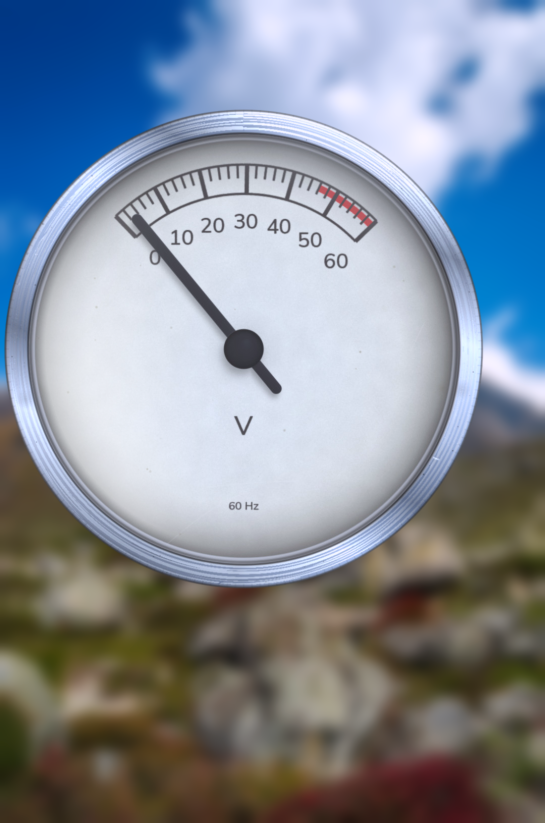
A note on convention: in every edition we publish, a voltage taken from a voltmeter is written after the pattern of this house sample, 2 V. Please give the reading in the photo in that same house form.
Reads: 3 V
